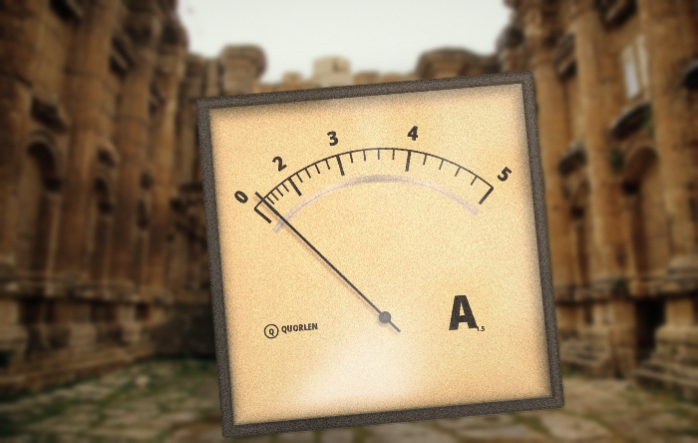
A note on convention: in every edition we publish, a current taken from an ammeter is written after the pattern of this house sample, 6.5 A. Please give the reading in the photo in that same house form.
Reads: 1 A
